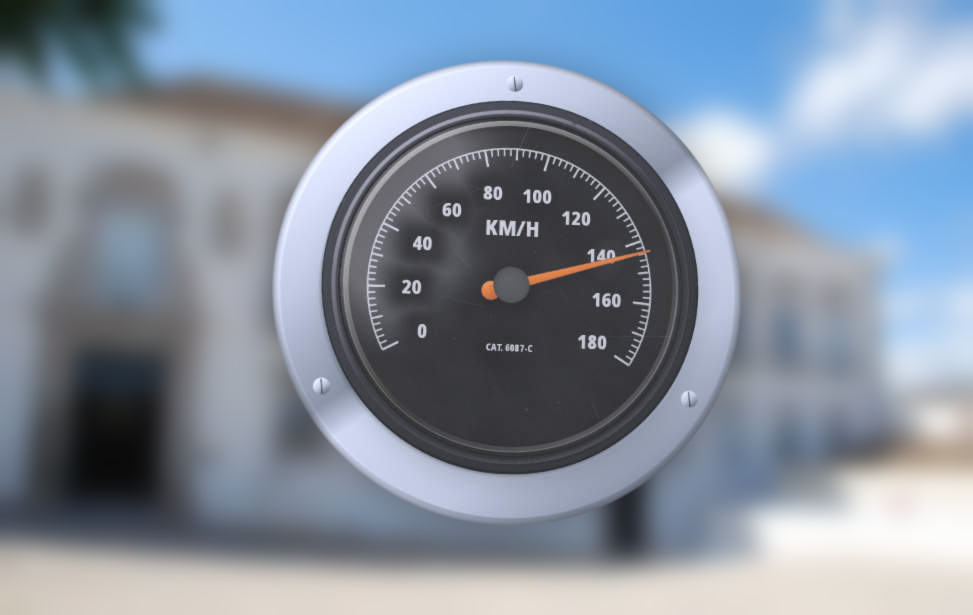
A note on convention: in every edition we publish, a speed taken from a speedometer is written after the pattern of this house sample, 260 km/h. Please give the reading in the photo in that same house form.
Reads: 144 km/h
